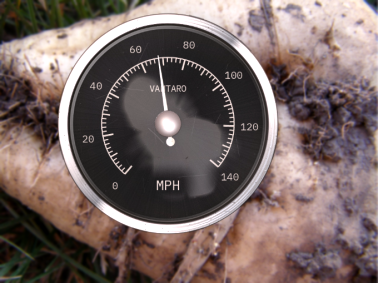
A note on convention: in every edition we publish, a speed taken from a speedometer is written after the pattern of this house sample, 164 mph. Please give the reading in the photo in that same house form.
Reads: 68 mph
